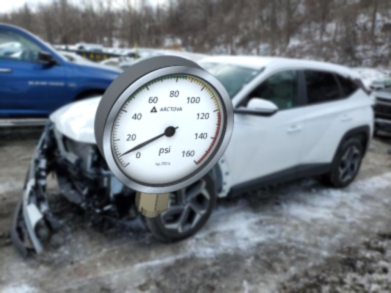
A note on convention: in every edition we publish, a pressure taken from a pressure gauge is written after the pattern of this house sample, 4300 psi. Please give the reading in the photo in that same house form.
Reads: 10 psi
